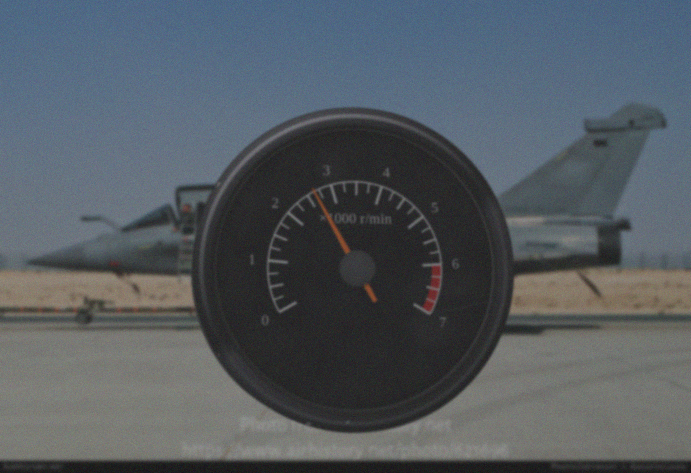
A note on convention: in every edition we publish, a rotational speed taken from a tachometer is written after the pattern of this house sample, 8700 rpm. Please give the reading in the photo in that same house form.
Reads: 2625 rpm
